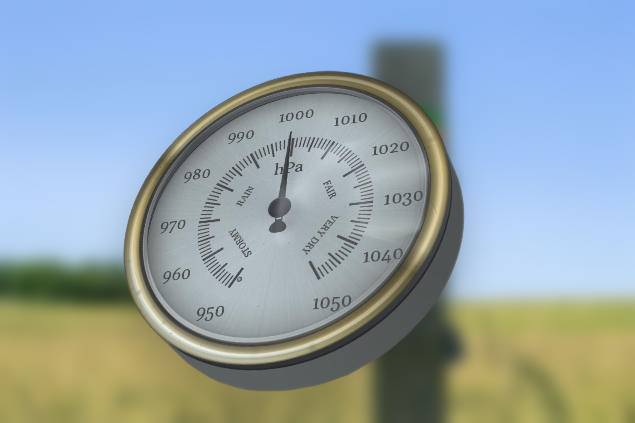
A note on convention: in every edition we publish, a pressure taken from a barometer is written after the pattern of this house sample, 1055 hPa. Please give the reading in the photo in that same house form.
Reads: 1000 hPa
